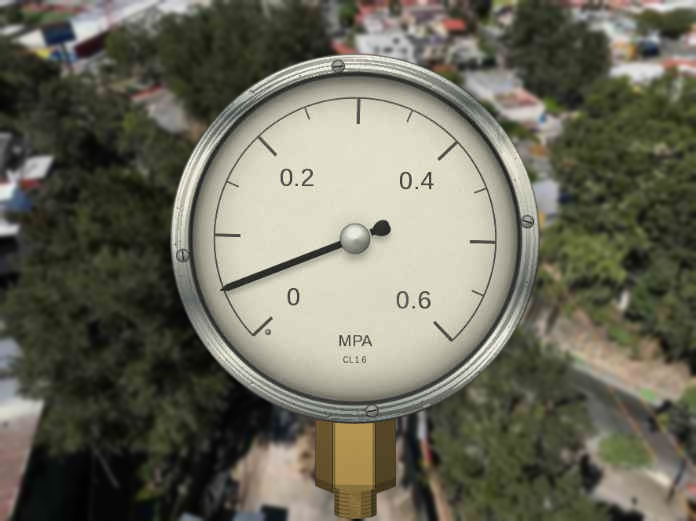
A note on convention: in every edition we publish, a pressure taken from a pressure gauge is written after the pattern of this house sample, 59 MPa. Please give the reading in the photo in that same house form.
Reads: 0.05 MPa
